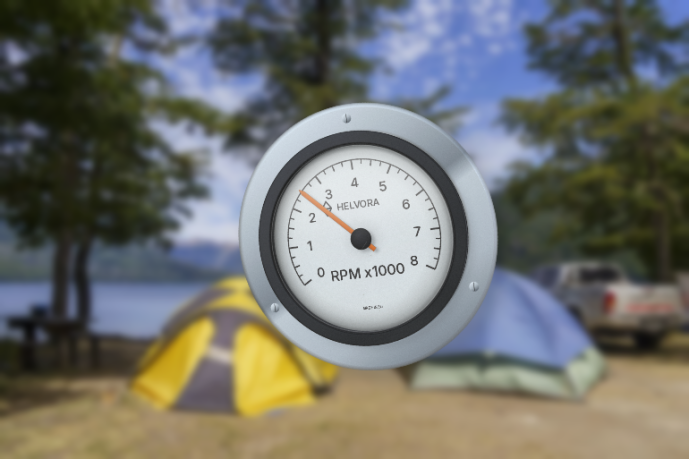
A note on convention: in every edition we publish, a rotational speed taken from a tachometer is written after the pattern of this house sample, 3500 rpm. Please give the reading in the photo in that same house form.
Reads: 2500 rpm
